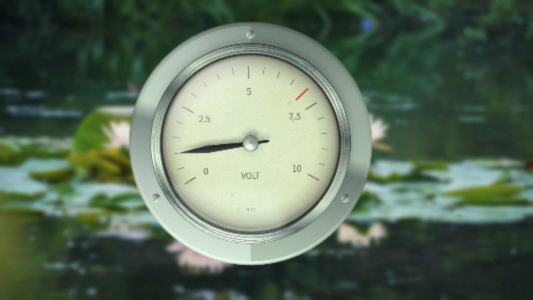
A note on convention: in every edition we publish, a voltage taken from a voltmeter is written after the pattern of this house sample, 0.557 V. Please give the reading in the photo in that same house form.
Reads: 1 V
